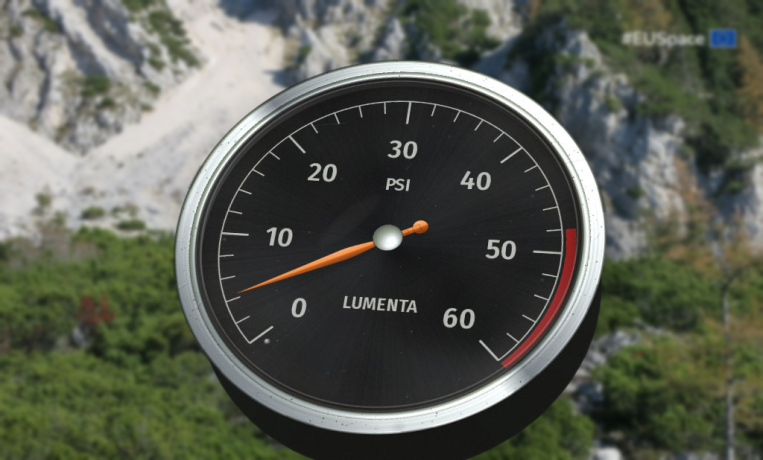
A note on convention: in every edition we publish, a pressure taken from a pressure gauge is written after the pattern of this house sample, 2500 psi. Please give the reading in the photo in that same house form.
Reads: 4 psi
